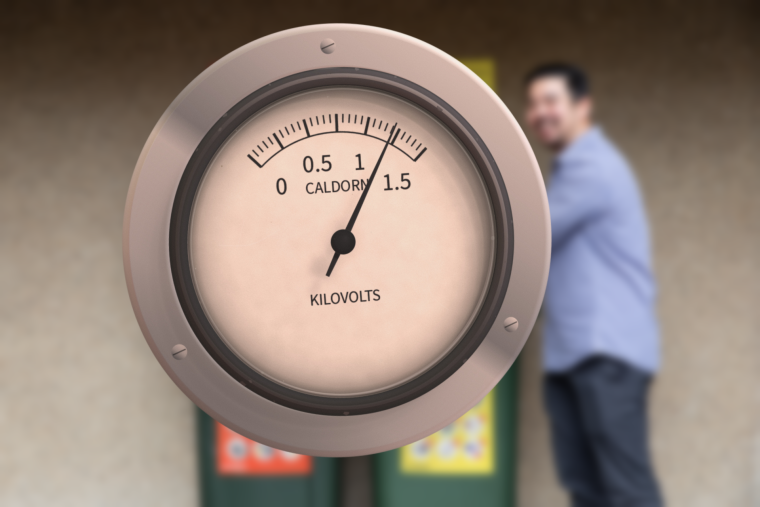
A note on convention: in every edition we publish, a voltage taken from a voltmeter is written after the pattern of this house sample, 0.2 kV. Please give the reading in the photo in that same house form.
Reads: 1.2 kV
